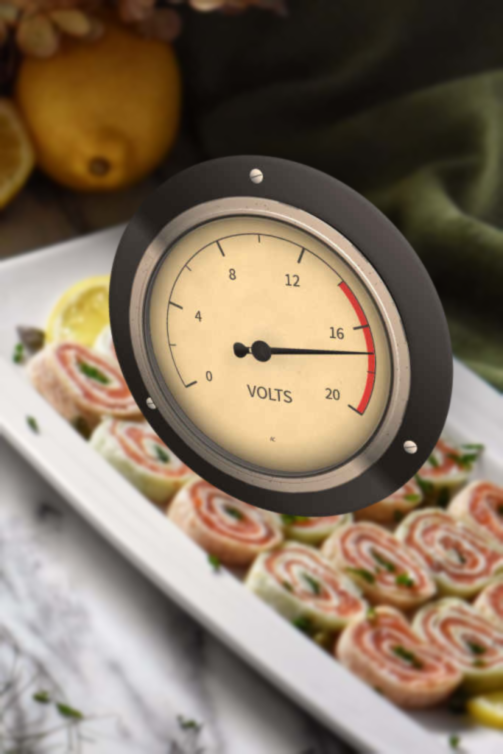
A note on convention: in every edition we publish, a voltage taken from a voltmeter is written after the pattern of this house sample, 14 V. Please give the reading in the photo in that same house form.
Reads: 17 V
